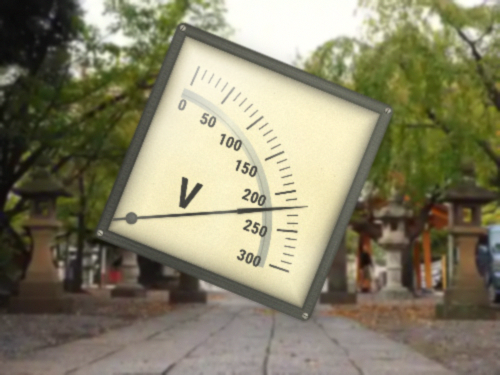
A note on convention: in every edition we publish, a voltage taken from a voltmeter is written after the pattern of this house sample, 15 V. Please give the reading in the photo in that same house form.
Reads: 220 V
